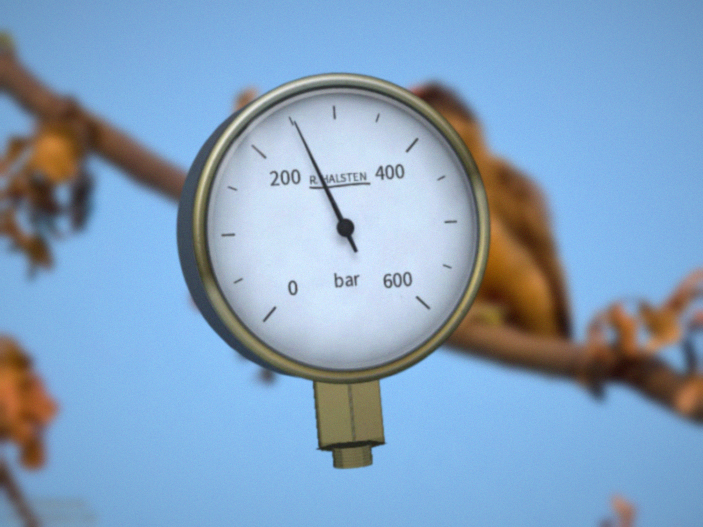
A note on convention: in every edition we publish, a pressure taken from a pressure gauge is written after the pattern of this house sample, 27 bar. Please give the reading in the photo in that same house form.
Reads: 250 bar
